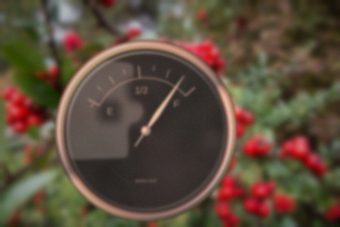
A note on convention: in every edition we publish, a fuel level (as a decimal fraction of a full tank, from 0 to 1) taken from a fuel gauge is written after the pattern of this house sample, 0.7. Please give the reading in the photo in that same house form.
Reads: 0.875
